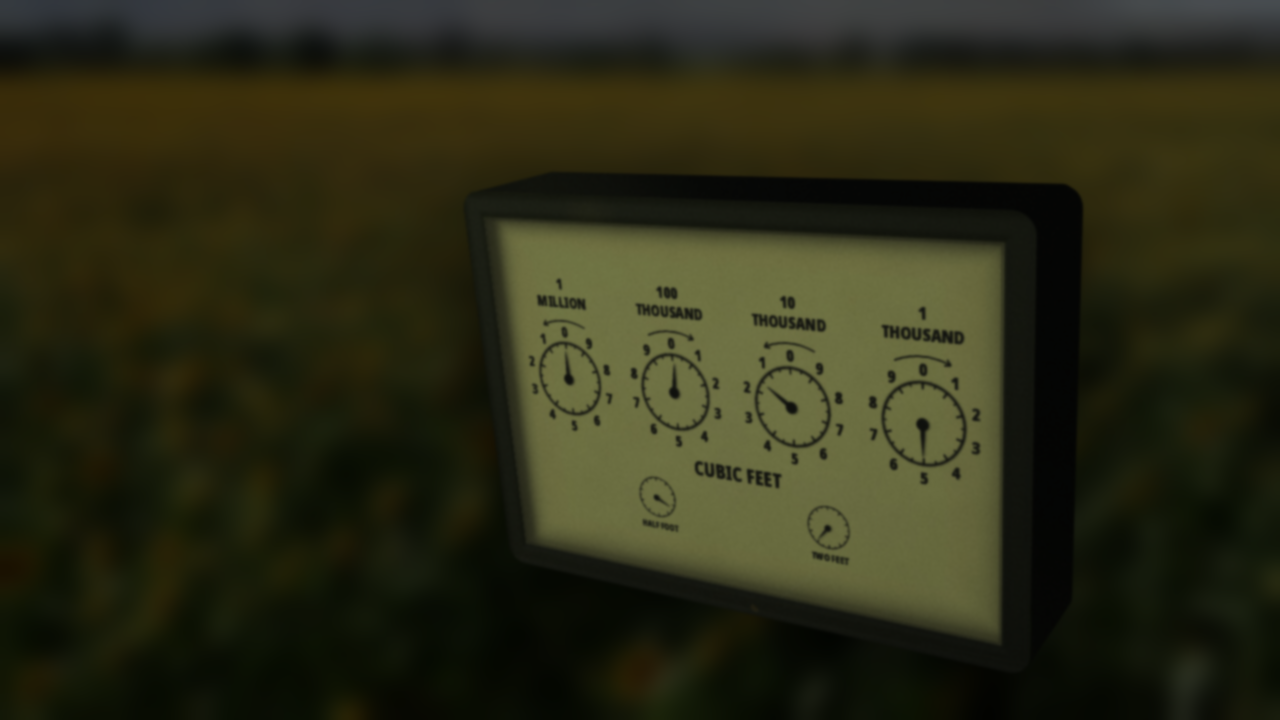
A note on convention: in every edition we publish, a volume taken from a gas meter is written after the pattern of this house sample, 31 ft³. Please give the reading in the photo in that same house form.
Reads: 1500 ft³
